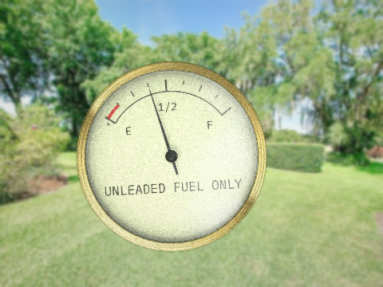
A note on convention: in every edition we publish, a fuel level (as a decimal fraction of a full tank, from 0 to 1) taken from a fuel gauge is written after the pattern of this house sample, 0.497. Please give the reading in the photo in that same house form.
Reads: 0.375
